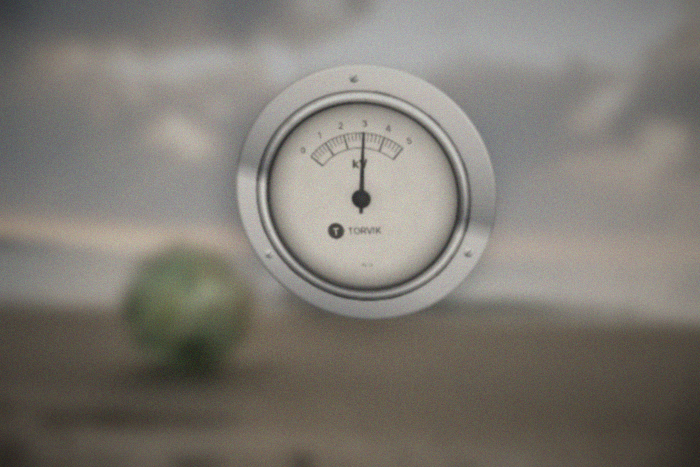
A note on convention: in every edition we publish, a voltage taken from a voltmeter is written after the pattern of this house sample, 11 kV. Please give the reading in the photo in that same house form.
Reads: 3 kV
